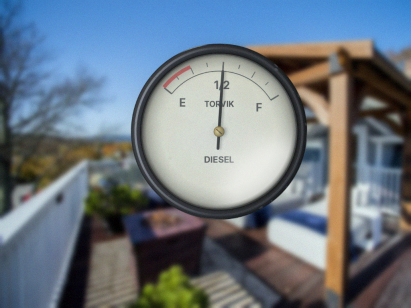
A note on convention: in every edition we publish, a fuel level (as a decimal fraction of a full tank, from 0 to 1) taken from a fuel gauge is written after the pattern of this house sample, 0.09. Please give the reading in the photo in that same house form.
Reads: 0.5
